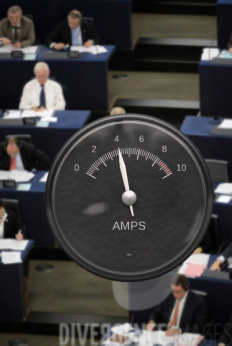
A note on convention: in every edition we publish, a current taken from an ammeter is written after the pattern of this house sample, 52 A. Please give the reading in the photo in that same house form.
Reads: 4 A
